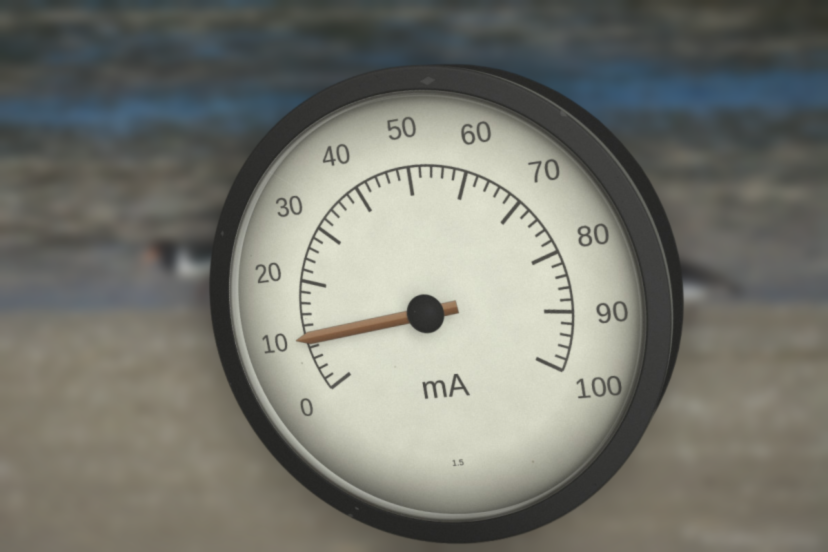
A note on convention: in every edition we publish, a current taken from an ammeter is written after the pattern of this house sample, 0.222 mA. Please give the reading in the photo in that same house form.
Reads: 10 mA
